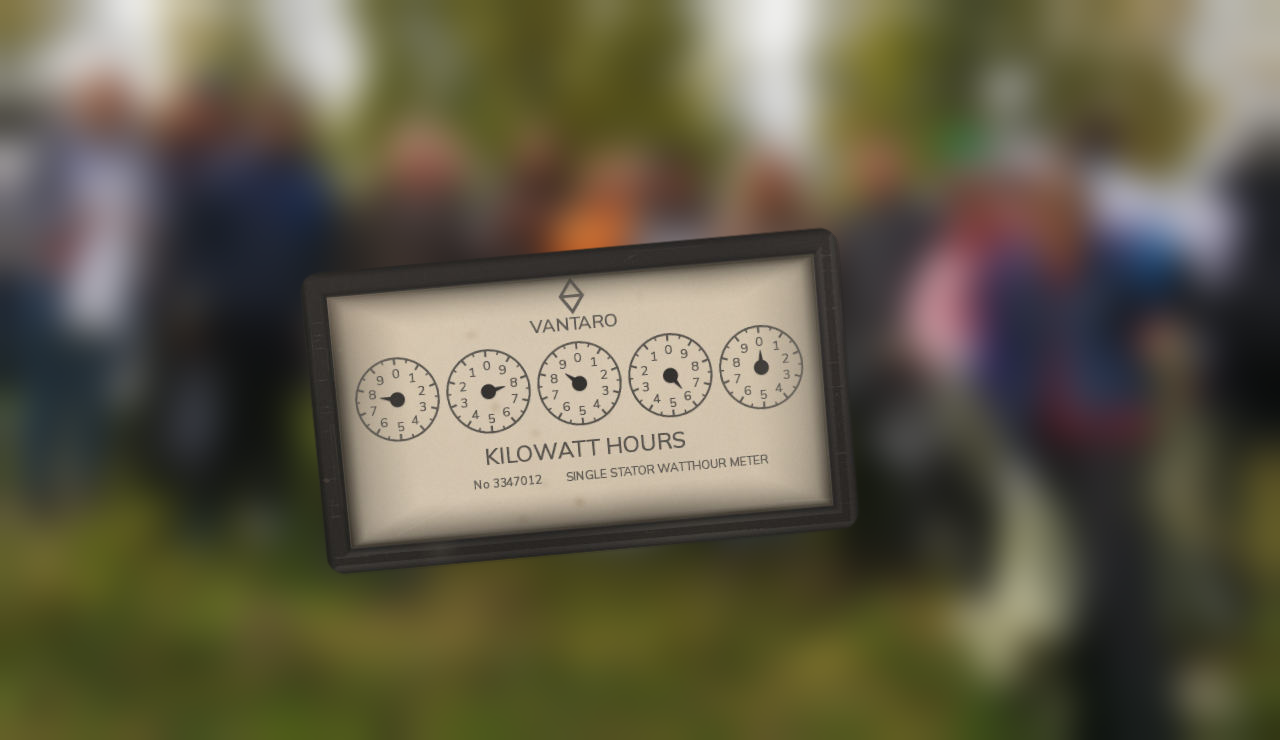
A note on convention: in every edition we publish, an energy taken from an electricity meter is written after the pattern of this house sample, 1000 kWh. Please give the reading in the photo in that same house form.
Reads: 77860 kWh
